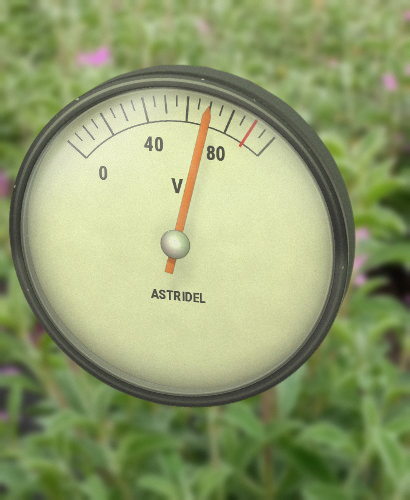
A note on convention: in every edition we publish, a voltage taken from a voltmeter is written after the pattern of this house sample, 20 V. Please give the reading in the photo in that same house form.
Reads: 70 V
